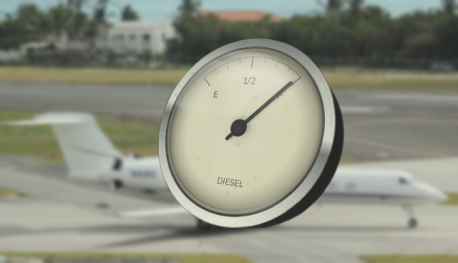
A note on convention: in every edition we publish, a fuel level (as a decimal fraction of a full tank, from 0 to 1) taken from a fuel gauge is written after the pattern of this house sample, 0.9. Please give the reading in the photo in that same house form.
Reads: 1
